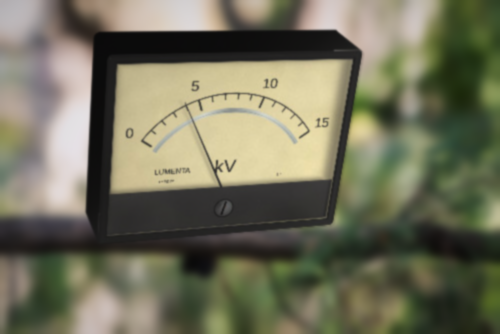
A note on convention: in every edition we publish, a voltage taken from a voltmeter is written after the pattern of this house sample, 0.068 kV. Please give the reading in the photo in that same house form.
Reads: 4 kV
